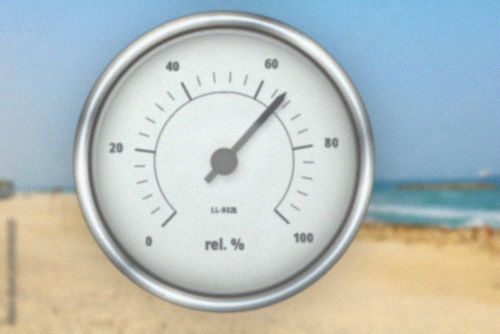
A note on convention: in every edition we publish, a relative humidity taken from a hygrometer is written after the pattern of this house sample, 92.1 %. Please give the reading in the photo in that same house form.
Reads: 66 %
